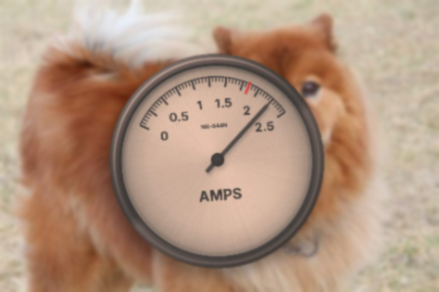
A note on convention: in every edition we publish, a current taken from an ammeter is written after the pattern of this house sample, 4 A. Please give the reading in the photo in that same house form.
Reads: 2.25 A
